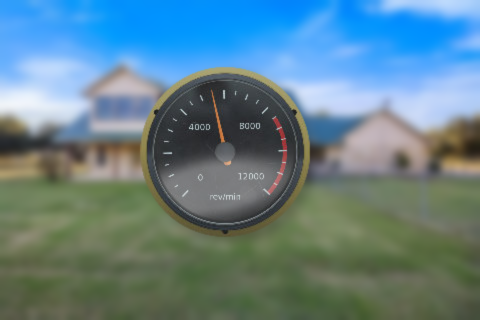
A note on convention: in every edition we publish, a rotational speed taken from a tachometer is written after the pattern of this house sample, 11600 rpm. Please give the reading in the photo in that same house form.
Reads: 5500 rpm
